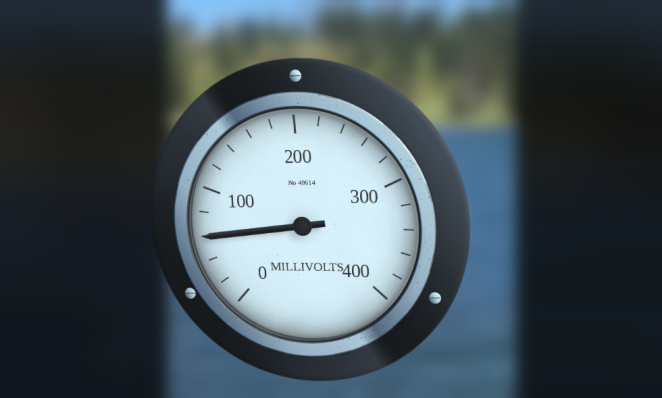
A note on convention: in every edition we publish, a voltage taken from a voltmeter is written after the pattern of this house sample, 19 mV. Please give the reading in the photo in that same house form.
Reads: 60 mV
